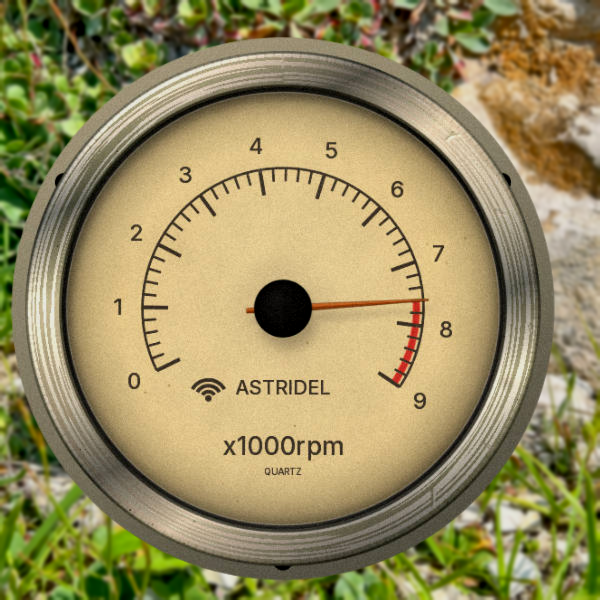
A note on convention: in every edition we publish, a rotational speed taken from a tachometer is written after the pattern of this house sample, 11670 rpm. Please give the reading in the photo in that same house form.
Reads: 7600 rpm
